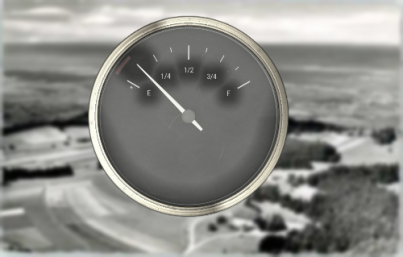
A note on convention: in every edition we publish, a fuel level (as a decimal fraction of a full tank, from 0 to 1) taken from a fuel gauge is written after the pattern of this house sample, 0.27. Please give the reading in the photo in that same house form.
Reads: 0.125
